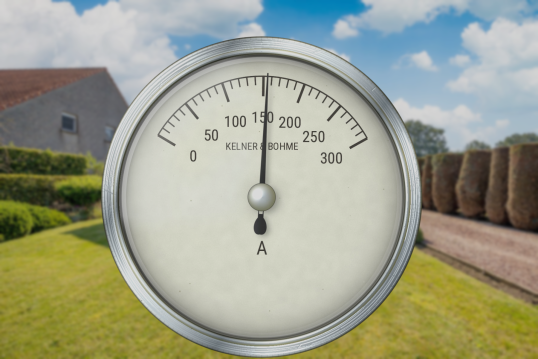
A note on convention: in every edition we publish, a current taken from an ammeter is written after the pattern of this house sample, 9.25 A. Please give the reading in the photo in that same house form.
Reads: 155 A
